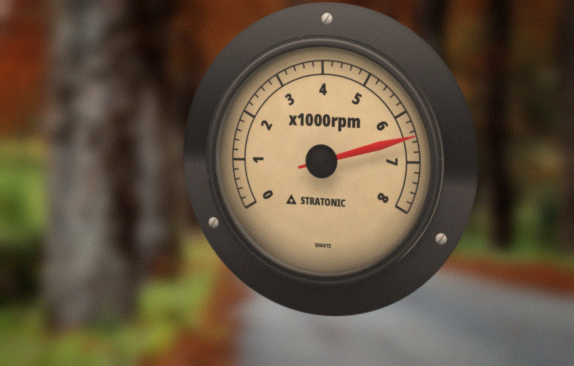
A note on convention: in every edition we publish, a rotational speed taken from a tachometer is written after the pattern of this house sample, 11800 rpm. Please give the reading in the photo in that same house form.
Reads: 6500 rpm
